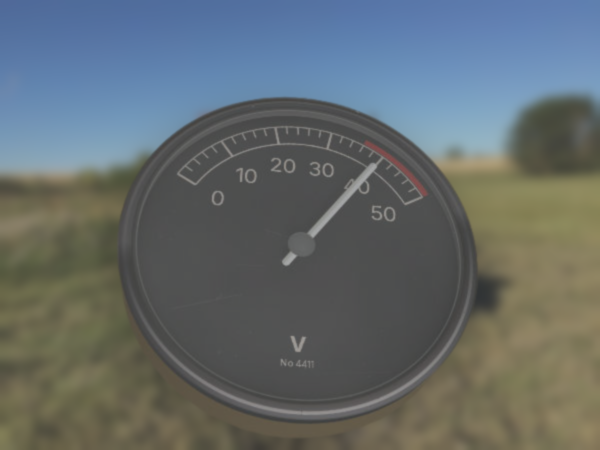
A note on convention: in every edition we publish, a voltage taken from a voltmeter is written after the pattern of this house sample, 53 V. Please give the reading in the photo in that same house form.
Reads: 40 V
